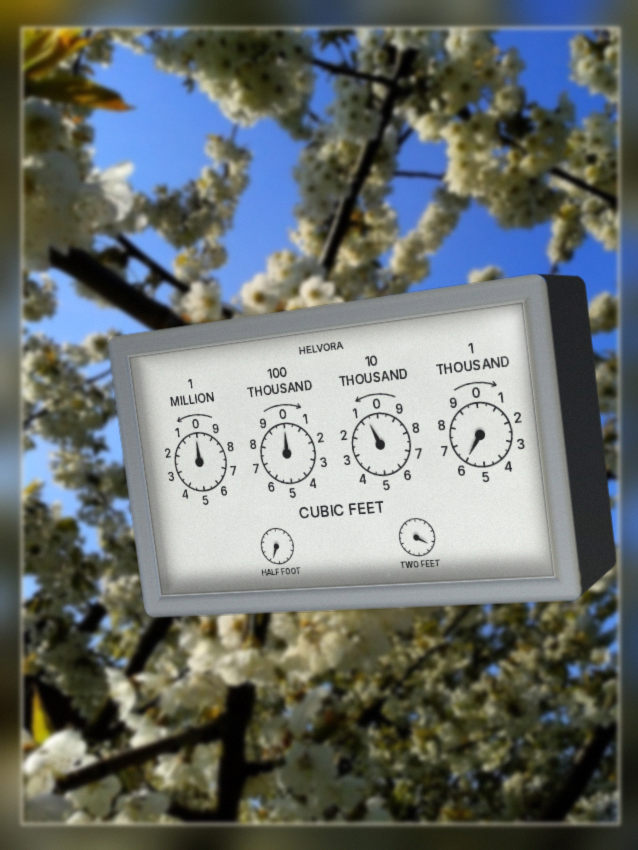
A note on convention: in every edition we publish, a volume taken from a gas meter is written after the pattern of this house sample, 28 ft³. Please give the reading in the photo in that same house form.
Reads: 600 ft³
